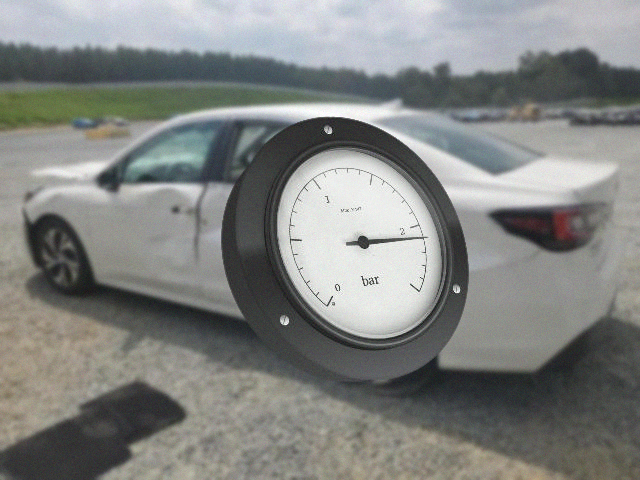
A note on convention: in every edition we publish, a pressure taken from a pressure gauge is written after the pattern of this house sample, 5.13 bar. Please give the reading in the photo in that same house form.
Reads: 2.1 bar
